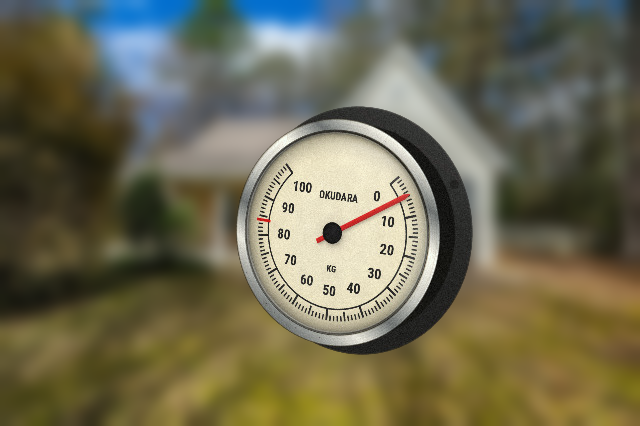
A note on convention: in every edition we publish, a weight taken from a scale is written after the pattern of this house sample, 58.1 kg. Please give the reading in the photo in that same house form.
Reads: 5 kg
